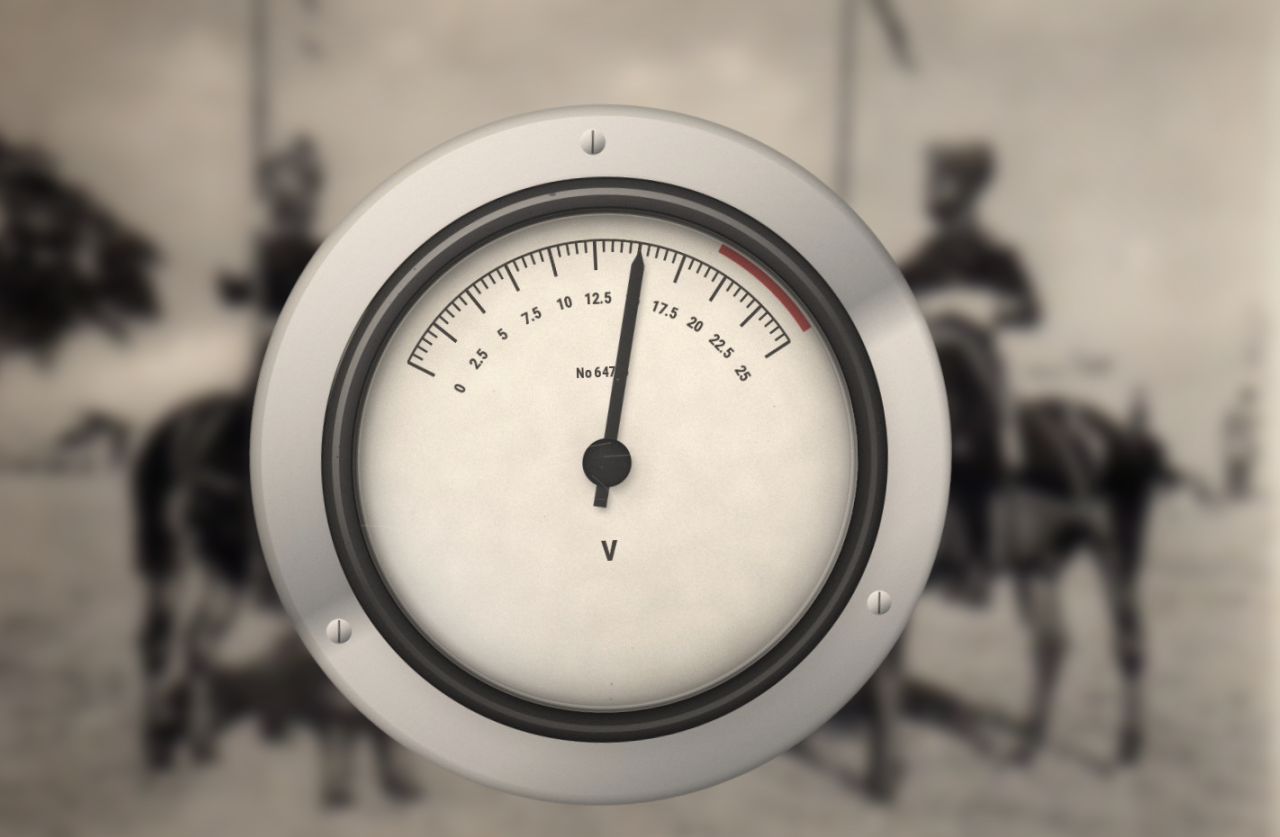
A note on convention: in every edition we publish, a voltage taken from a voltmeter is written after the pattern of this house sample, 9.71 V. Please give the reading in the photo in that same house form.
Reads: 15 V
